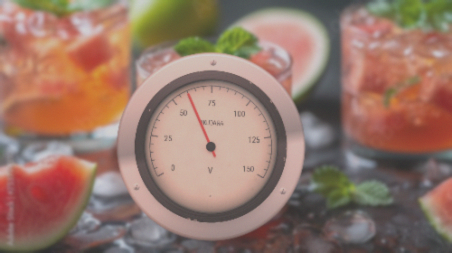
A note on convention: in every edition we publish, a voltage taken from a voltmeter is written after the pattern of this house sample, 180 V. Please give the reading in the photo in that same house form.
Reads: 60 V
